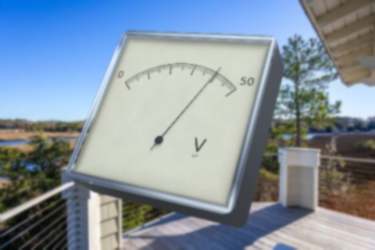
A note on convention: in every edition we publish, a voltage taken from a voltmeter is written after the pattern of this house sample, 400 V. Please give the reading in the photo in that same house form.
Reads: 40 V
